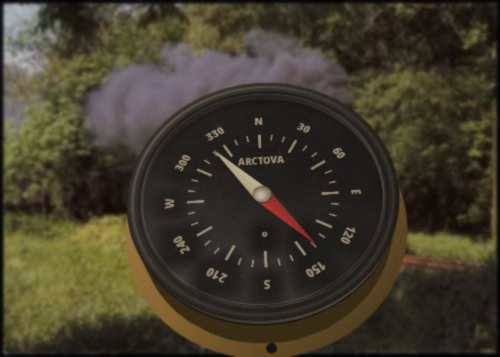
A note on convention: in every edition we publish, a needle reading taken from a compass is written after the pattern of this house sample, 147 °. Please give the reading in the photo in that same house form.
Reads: 140 °
